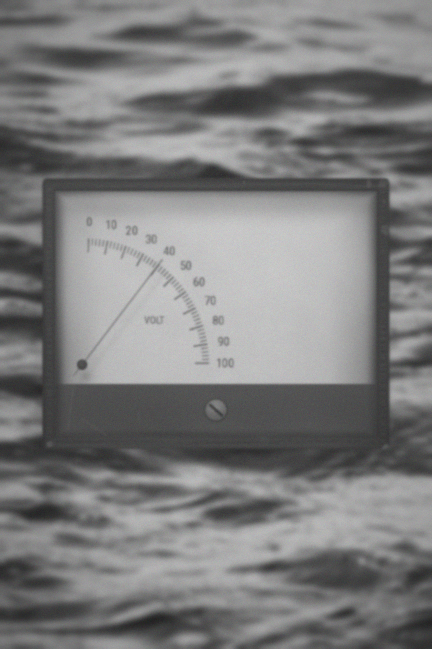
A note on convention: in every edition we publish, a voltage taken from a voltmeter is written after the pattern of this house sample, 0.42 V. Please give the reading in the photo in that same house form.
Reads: 40 V
